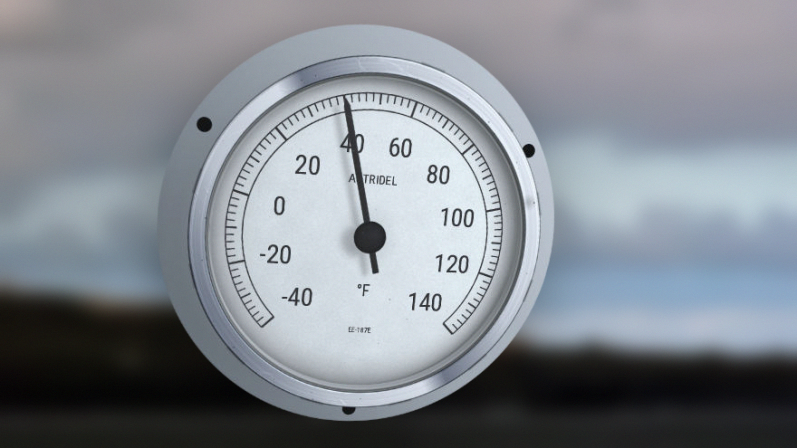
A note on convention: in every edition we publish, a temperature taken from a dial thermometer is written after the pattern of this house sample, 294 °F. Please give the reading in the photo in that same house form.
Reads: 40 °F
